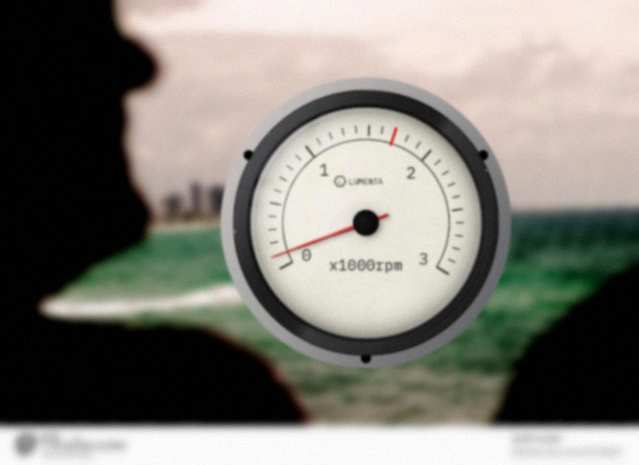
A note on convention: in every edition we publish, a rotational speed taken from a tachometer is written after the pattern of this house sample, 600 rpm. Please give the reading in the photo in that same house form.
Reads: 100 rpm
